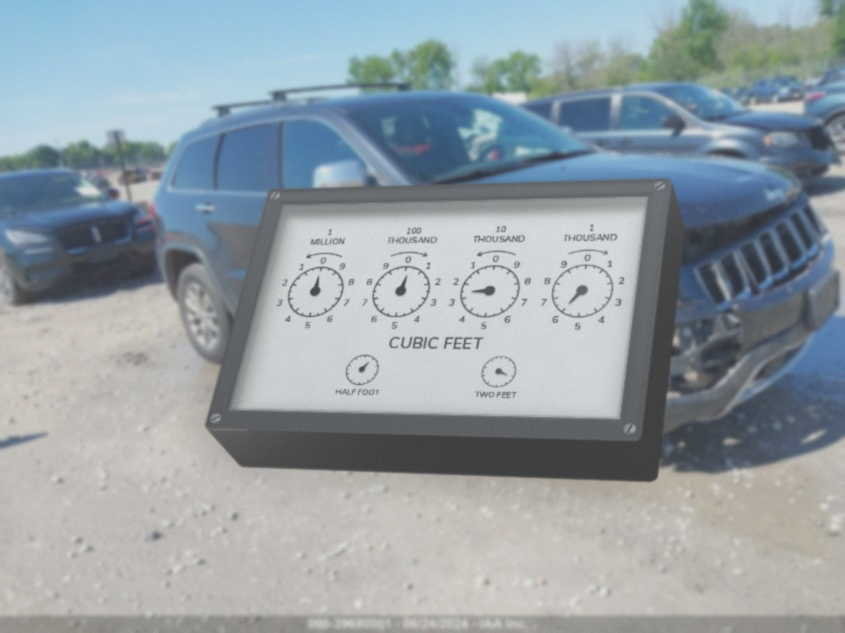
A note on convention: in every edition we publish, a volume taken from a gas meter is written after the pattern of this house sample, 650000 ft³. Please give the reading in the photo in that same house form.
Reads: 2600 ft³
